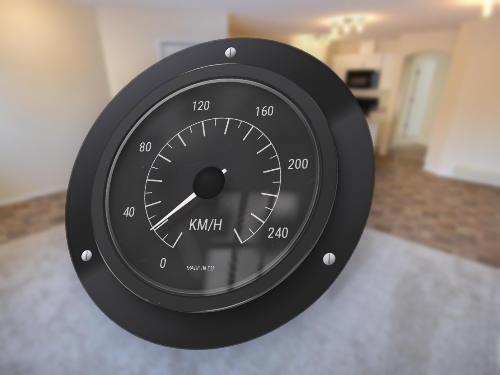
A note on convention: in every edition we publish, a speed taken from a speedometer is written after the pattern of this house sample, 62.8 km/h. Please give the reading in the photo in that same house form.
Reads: 20 km/h
